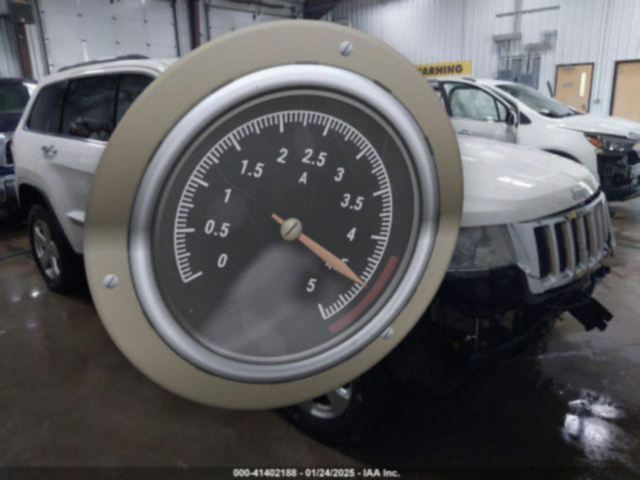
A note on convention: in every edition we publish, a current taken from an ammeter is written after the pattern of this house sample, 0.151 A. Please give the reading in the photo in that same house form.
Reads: 4.5 A
